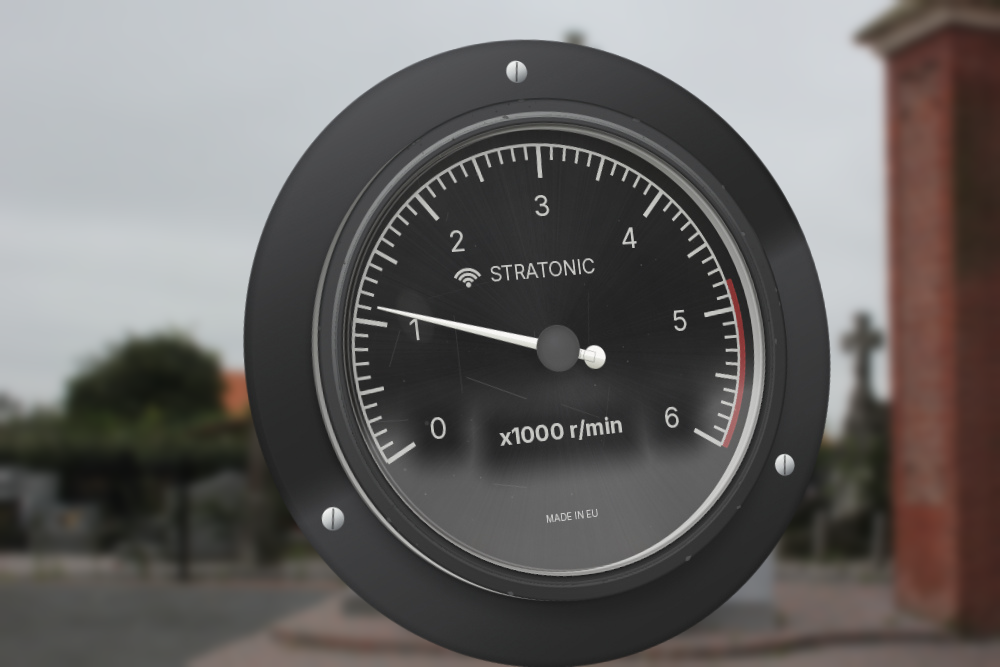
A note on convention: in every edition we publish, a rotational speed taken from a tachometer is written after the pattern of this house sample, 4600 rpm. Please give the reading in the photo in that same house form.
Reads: 1100 rpm
